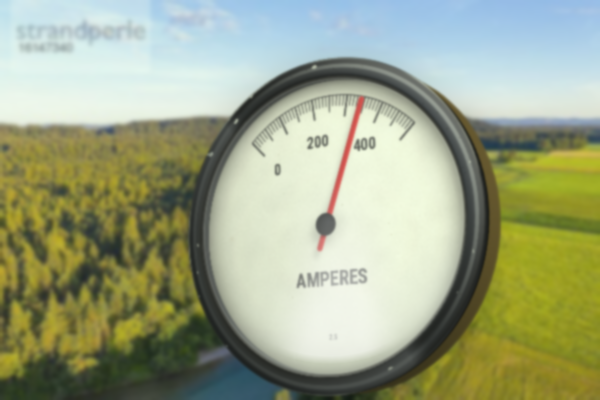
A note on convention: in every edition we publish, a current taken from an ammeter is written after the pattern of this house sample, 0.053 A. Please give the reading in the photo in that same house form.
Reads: 350 A
